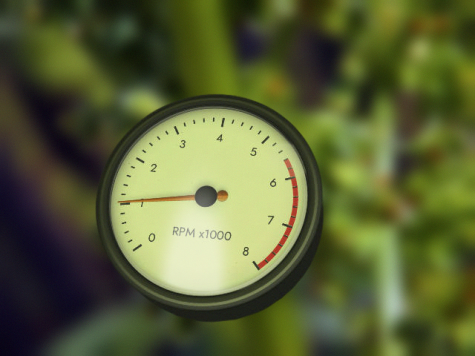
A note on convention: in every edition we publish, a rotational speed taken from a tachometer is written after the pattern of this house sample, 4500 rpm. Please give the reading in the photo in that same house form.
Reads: 1000 rpm
